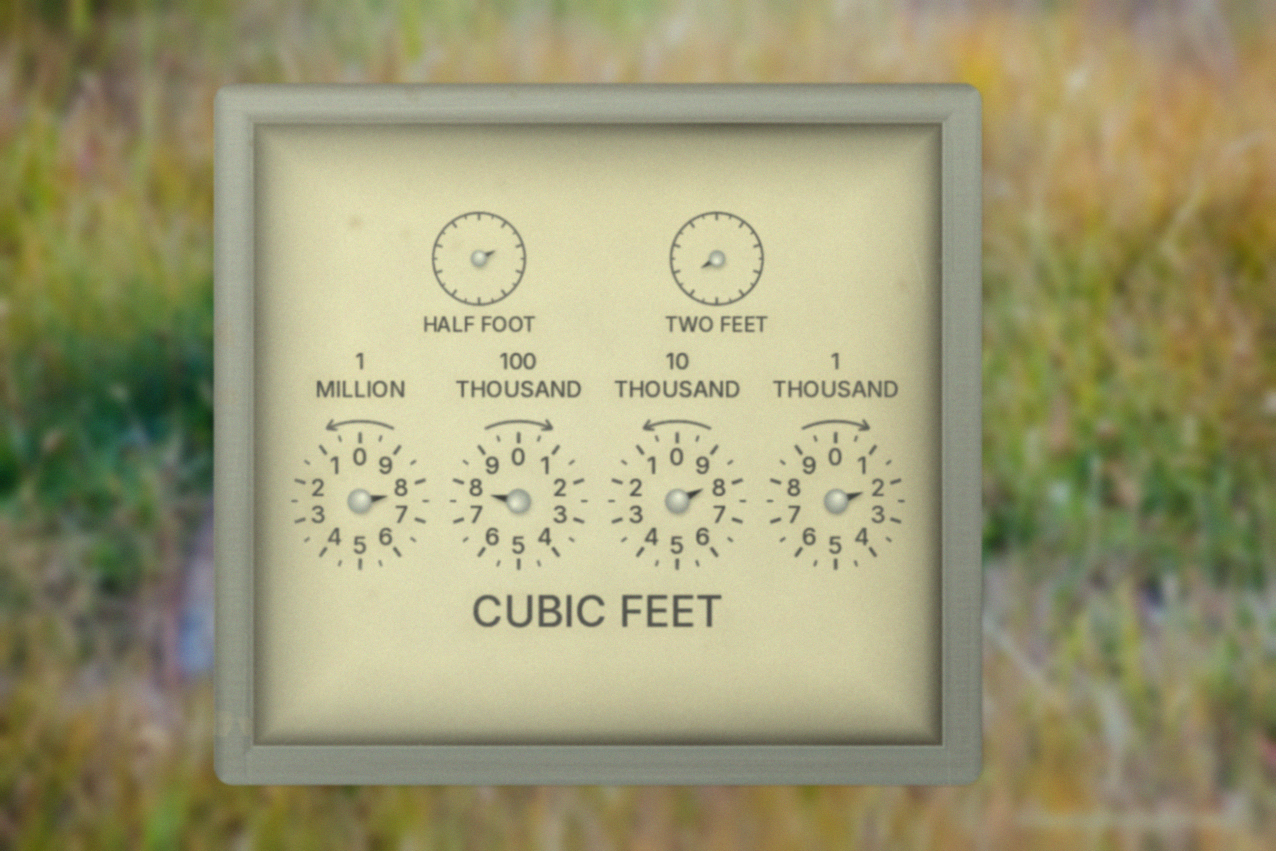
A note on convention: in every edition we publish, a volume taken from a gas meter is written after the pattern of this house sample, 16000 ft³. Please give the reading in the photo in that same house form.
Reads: 778200 ft³
